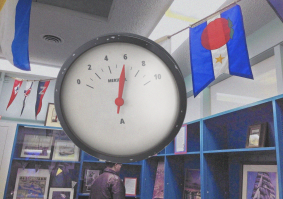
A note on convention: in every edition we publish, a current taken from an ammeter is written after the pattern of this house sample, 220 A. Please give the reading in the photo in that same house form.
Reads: 6 A
